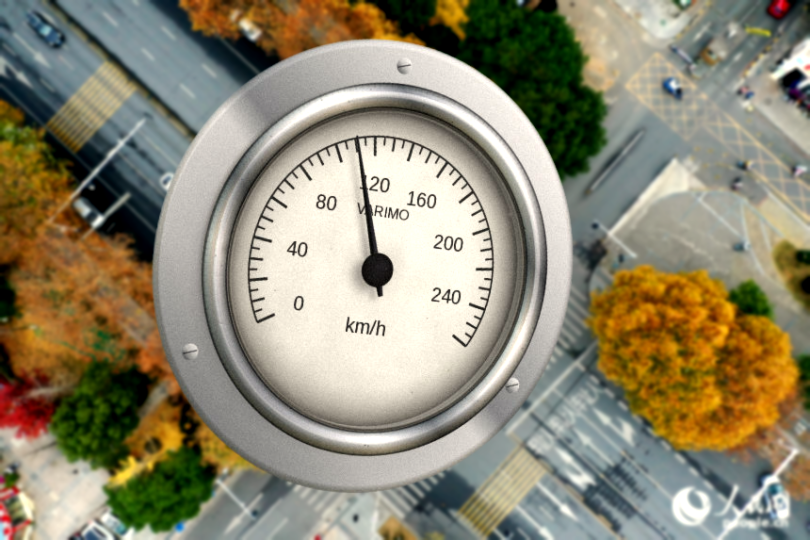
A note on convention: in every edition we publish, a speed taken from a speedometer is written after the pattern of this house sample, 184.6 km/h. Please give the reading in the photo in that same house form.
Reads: 110 km/h
